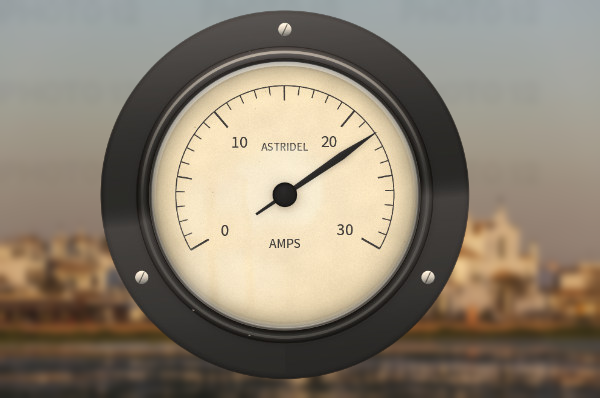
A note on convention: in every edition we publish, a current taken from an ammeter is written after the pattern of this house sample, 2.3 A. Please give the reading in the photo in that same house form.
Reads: 22 A
